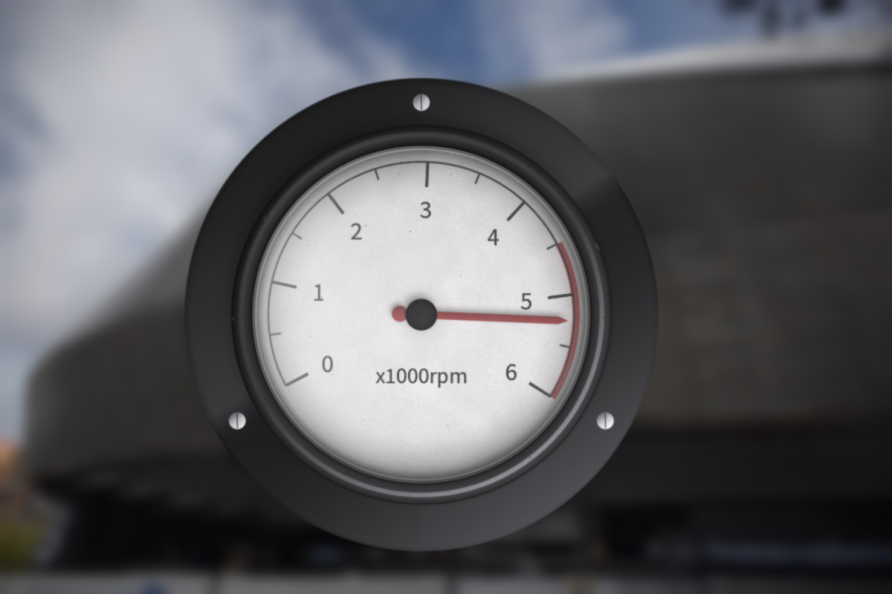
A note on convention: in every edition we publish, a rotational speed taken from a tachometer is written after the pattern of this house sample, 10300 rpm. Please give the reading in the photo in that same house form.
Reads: 5250 rpm
